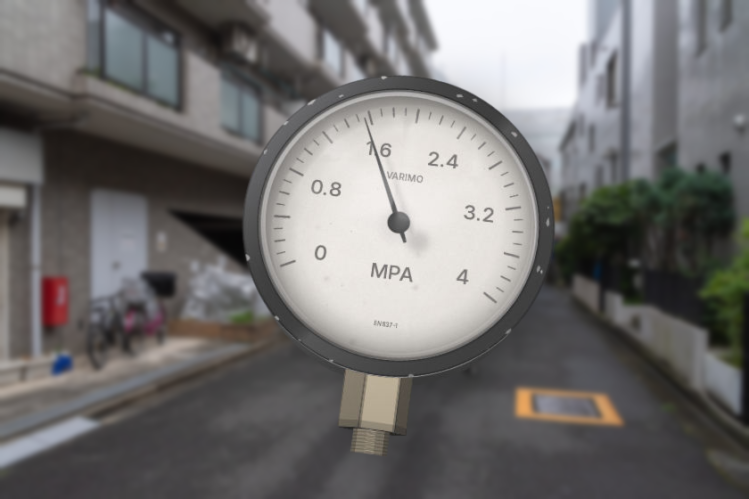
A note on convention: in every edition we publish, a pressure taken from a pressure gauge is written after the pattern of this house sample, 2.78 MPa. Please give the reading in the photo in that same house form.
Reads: 1.55 MPa
